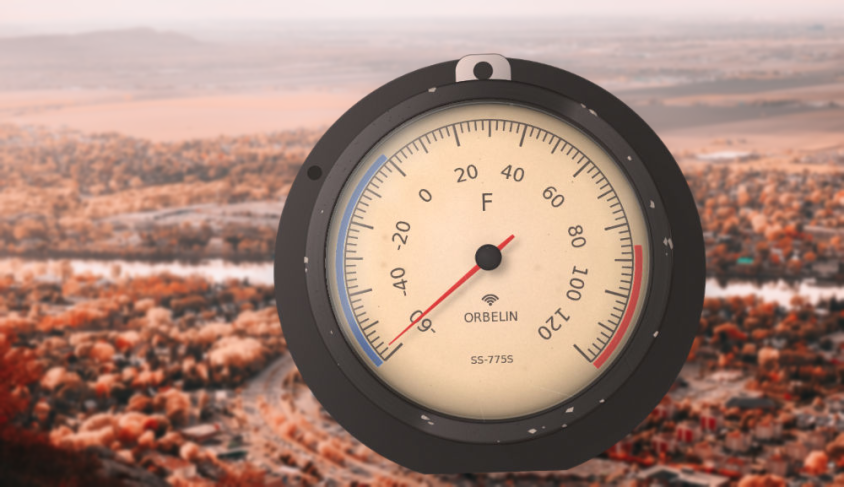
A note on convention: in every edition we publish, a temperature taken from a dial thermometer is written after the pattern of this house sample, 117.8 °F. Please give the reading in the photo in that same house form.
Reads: -58 °F
